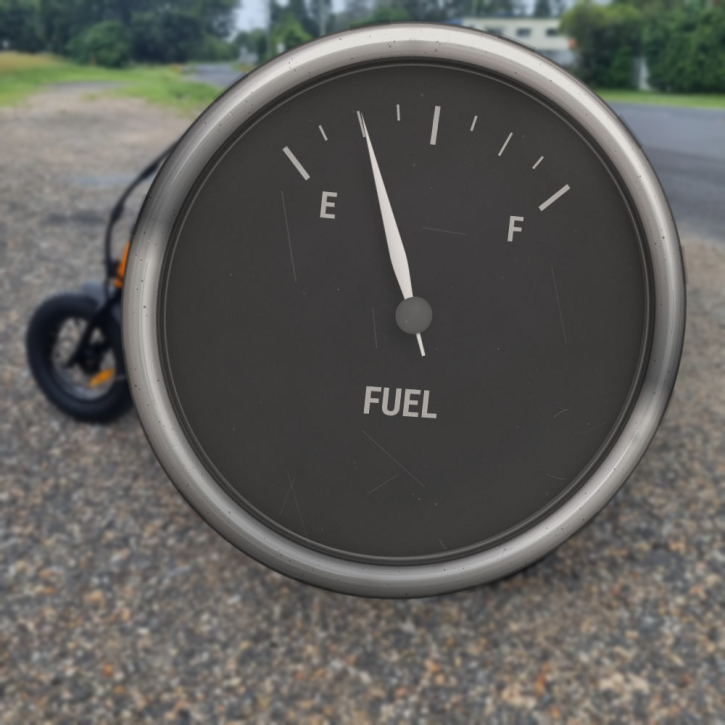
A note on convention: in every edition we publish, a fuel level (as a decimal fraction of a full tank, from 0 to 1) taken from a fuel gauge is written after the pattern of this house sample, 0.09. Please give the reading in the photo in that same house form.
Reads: 0.25
